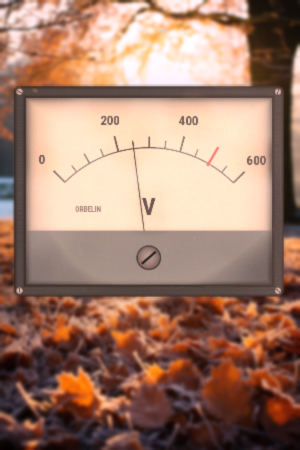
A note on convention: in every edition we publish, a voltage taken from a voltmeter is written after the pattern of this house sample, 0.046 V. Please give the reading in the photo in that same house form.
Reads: 250 V
